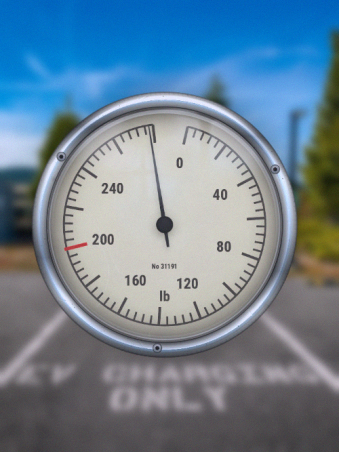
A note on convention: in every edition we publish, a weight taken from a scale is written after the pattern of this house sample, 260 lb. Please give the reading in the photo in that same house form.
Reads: 278 lb
